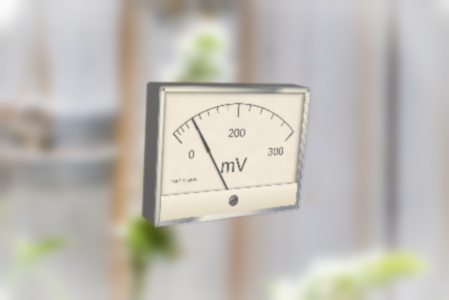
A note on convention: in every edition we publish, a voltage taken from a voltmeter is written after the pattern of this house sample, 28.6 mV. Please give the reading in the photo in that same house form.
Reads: 100 mV
